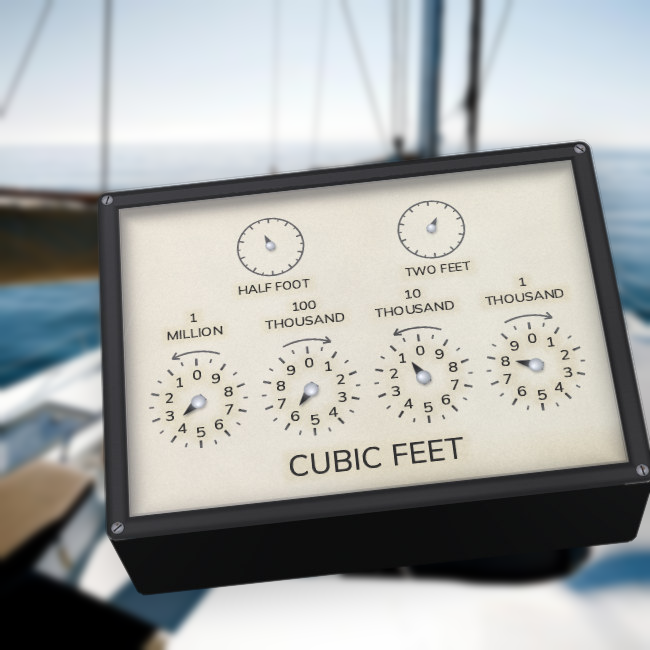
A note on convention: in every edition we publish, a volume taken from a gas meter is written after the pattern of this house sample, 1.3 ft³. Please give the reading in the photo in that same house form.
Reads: 360800 ft³
